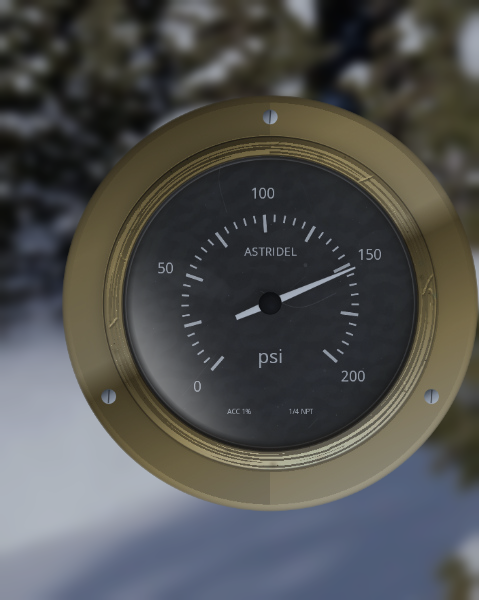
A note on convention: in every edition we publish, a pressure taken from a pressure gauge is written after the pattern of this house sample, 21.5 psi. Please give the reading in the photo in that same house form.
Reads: 152.5 psi
